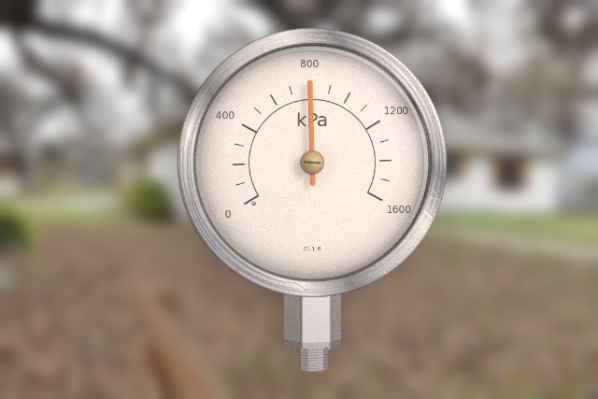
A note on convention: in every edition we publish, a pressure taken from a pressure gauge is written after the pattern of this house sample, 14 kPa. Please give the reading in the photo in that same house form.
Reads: 800 kPa
